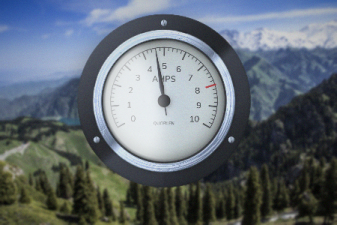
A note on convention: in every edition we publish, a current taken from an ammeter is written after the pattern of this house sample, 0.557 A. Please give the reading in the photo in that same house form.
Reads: 4.6 A
